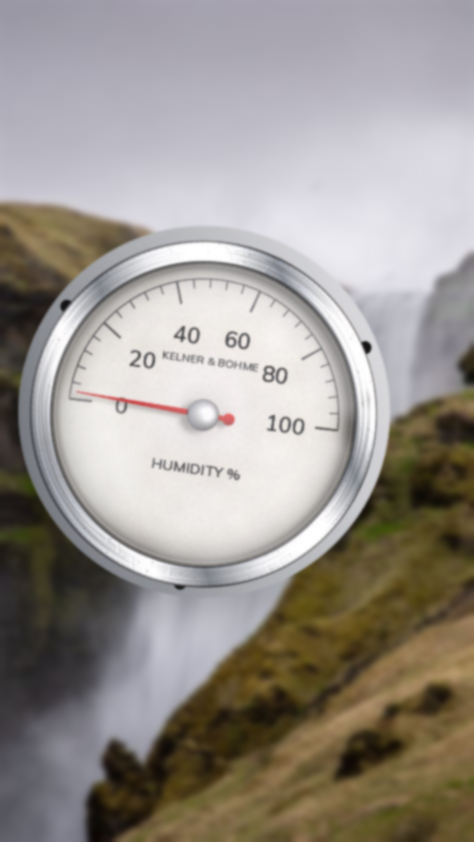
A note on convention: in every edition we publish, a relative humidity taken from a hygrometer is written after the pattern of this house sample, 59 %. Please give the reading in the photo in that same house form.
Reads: 2 %
